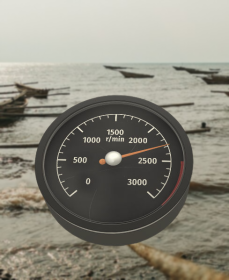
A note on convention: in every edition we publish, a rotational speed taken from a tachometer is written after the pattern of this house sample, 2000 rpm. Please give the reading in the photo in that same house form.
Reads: 2300 rpm
